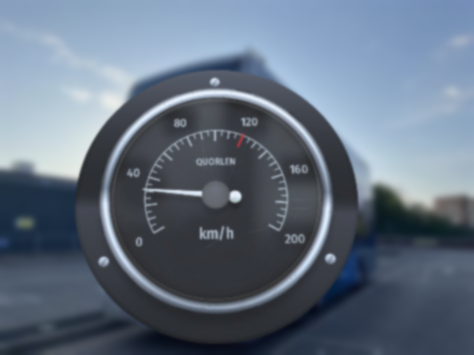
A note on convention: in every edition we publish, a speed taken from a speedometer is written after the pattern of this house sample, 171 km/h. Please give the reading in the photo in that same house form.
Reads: 30 km/h
